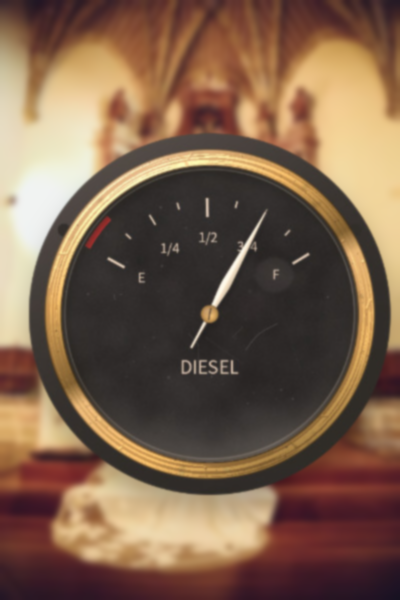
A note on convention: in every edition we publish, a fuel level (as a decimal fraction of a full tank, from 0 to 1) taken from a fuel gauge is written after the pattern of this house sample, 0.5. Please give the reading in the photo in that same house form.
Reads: 0.75
